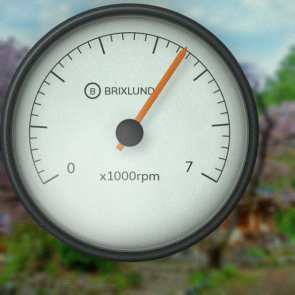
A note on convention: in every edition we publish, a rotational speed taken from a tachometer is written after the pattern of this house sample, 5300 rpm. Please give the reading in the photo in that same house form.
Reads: 4500 rpm
